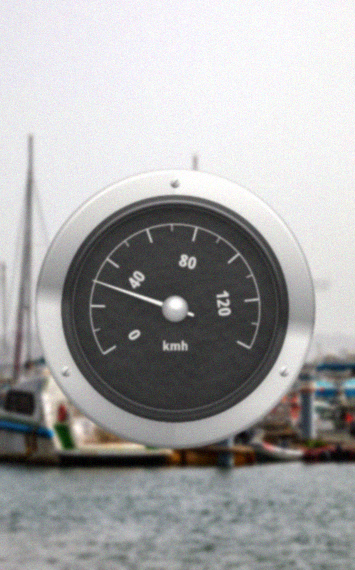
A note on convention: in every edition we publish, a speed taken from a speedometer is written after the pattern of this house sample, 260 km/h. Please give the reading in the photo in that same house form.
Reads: 30 km/h
